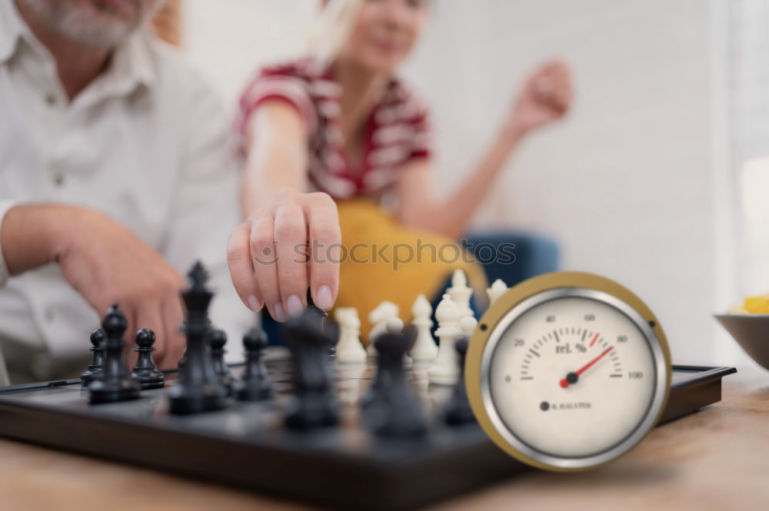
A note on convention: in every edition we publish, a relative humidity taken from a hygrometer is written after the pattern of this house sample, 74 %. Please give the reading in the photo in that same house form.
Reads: 80 %
